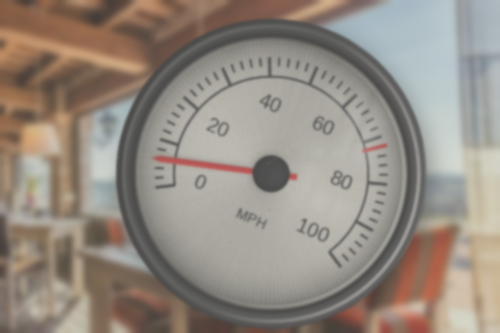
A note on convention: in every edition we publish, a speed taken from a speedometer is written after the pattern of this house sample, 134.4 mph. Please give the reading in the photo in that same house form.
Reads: 6 mph
